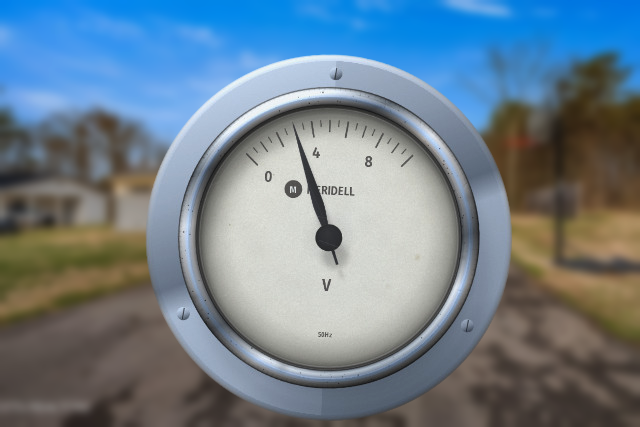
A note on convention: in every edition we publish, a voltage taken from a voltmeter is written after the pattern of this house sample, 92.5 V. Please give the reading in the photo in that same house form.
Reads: 3 V
